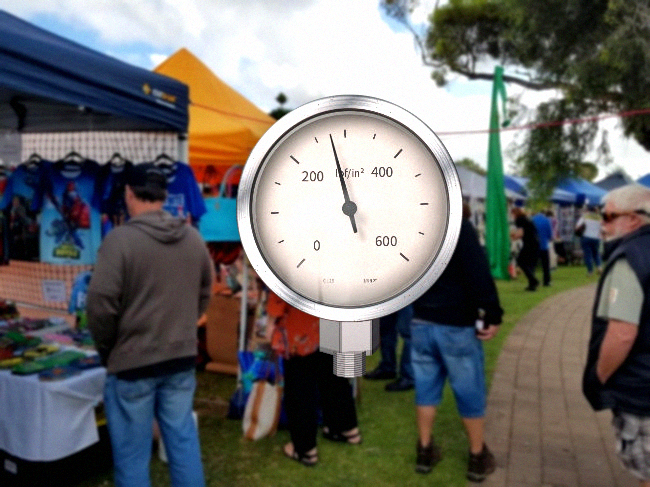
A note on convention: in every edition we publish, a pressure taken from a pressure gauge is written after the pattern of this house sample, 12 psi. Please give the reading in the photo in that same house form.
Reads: 275 psi
